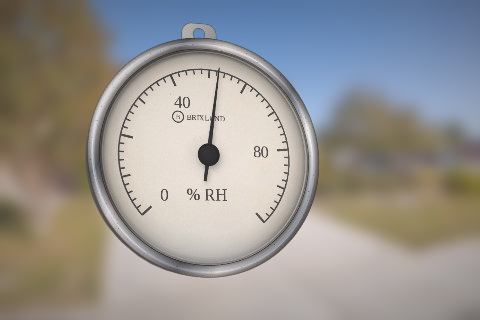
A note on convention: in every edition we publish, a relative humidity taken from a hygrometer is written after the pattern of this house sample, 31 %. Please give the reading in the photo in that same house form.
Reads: 52 %
